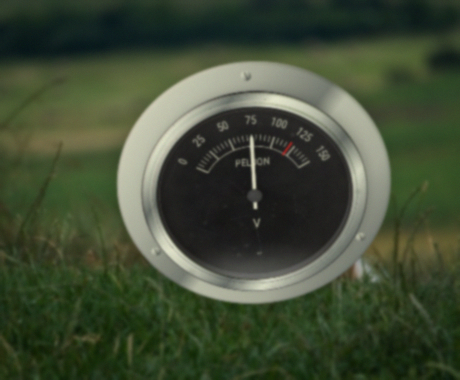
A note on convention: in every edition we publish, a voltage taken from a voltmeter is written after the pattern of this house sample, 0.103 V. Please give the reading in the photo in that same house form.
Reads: 75 V
